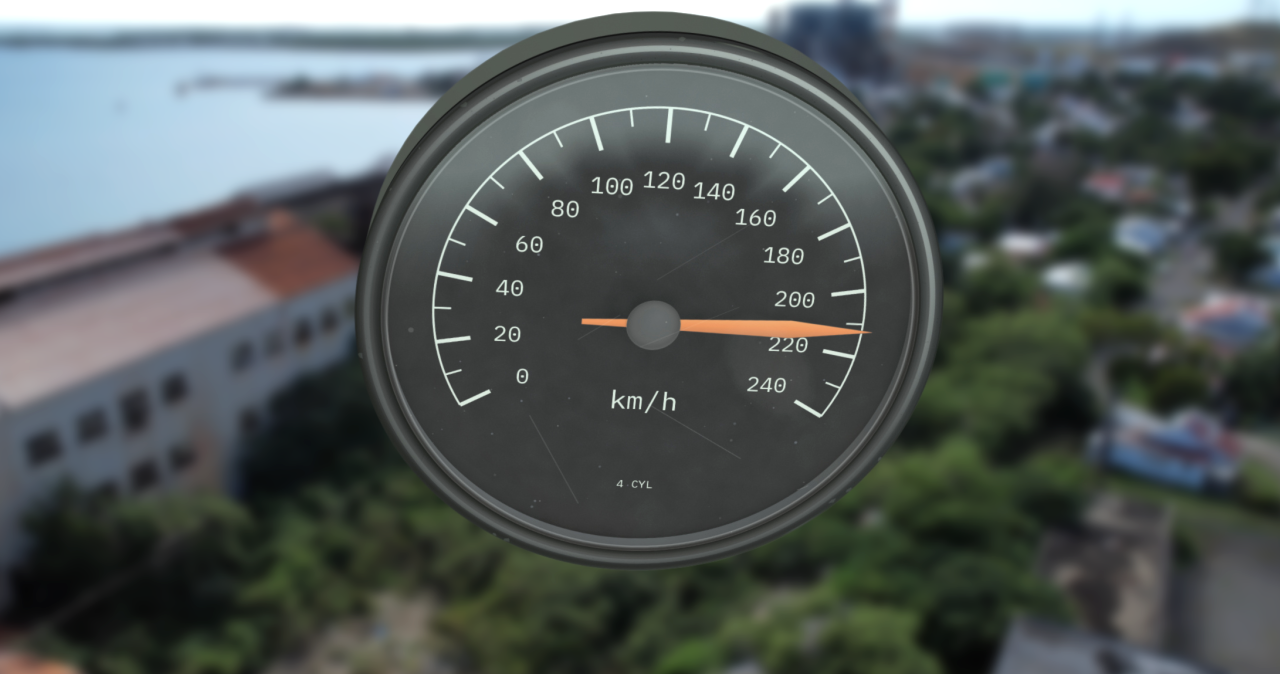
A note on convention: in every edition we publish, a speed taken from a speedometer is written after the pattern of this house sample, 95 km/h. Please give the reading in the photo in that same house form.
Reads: 210 km/h
